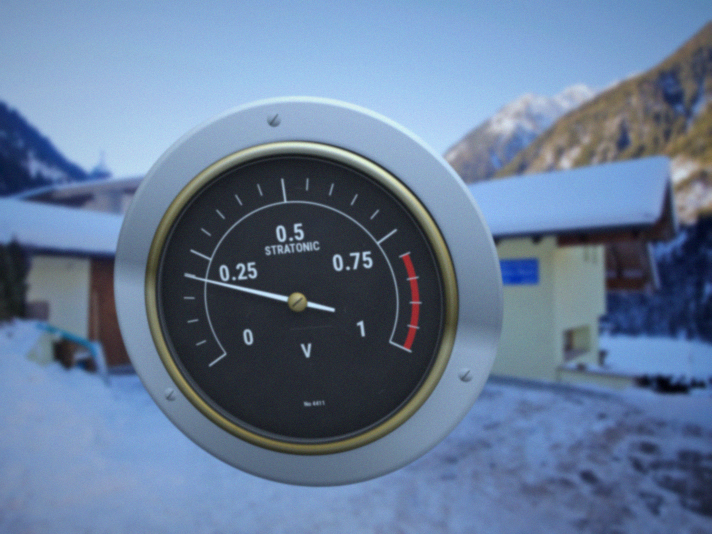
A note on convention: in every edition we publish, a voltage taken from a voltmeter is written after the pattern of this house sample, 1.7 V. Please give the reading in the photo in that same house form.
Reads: 0.2 V
